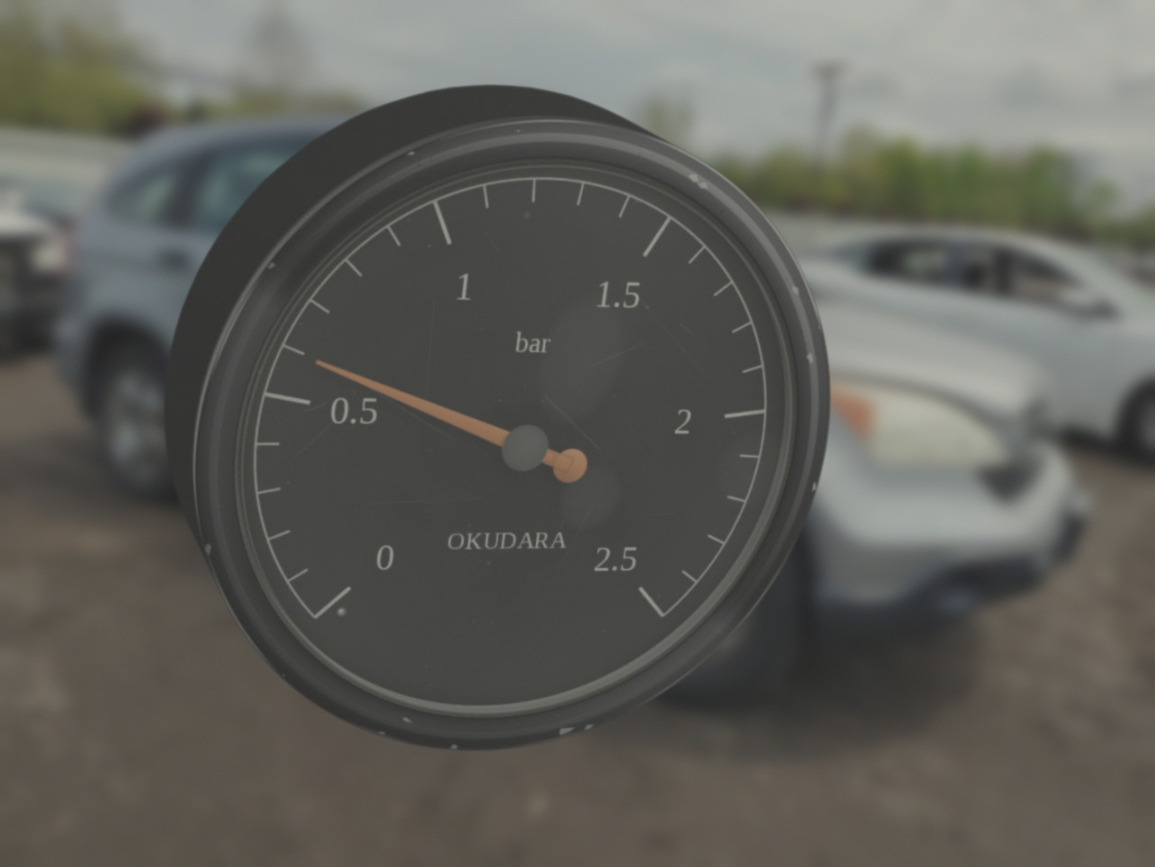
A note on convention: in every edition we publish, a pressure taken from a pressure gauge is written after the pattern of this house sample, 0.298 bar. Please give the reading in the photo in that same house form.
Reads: 0.6 bar
